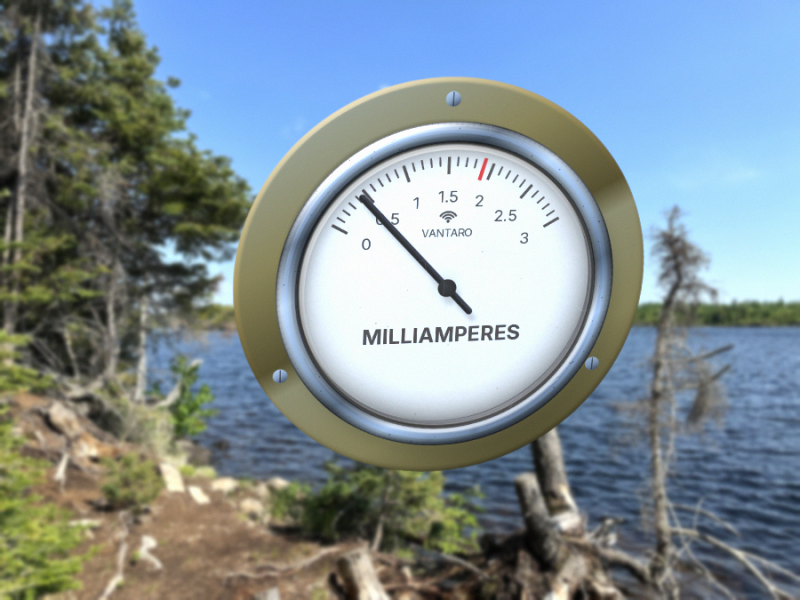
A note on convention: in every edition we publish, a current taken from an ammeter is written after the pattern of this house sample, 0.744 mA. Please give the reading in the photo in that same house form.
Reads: 0.45 mA
